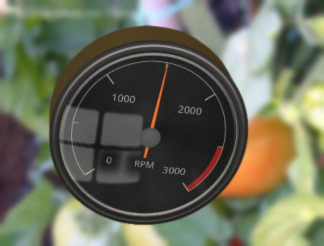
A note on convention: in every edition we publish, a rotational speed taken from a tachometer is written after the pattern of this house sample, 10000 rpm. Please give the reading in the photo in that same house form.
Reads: 1500 rpm
